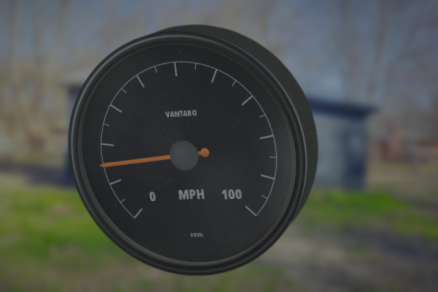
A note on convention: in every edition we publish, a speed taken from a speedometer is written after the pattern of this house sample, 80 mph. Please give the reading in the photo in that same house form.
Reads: 15 mph
